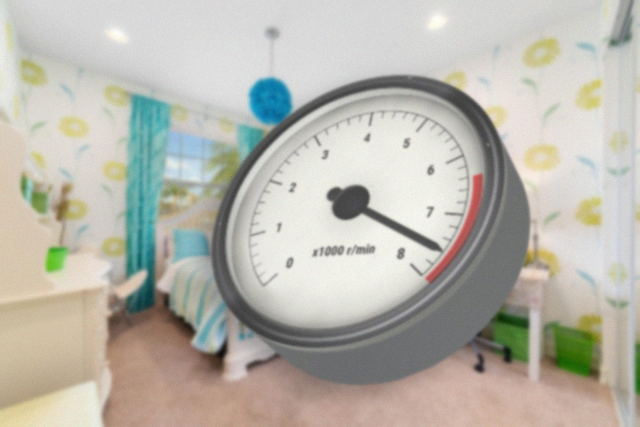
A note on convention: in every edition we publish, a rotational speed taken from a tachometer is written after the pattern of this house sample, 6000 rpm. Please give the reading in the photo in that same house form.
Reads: 7600 rpm
